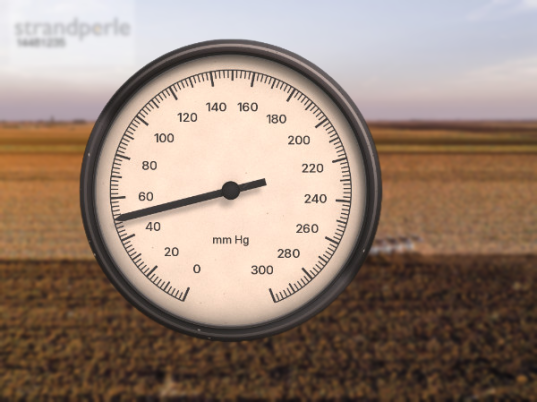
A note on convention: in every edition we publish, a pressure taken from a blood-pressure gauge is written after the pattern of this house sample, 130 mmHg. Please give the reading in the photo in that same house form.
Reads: 50 mmHg
